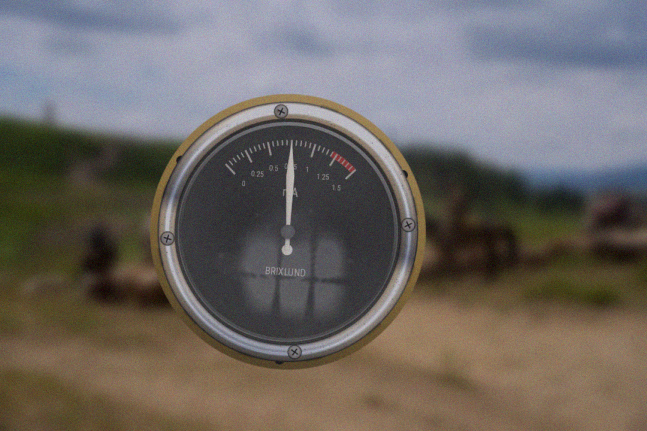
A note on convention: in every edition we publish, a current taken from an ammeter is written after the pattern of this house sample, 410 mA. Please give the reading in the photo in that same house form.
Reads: 0.75 mA
